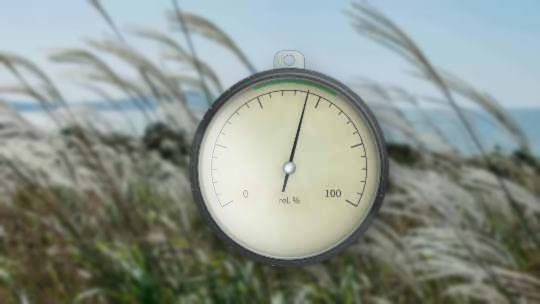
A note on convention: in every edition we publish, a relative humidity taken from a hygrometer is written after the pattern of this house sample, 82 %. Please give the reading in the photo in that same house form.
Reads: 56 %
